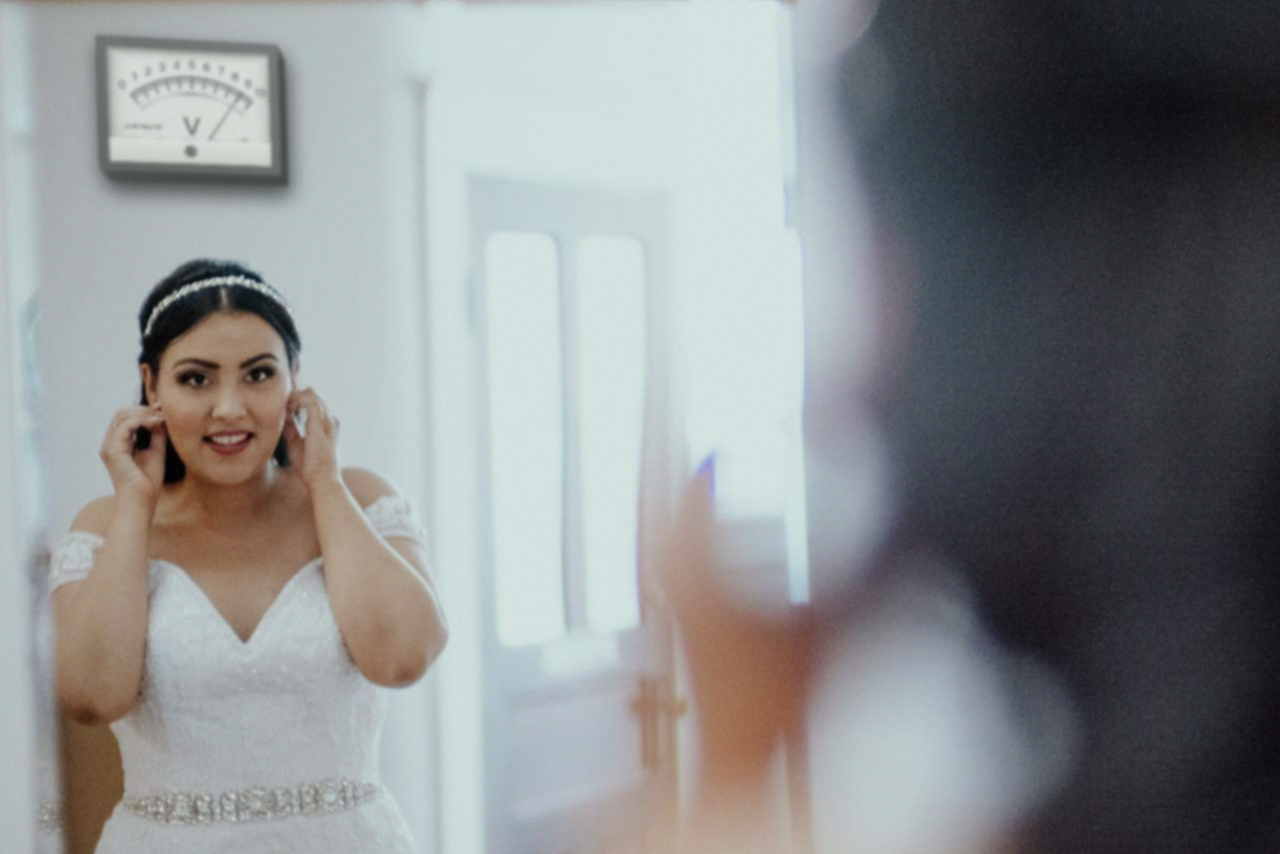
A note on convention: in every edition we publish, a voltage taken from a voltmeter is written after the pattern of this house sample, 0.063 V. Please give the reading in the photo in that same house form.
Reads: 9 V
